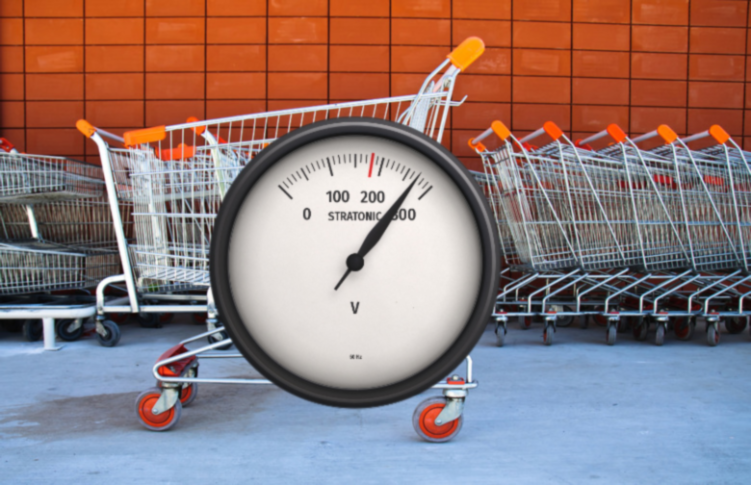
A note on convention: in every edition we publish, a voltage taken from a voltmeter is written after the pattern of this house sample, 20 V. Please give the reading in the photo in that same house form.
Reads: 270 V
